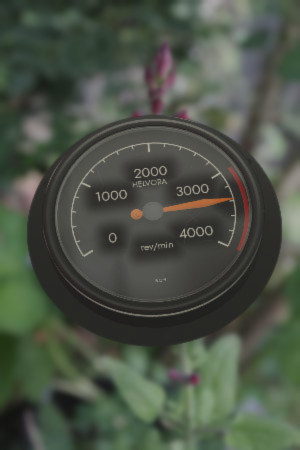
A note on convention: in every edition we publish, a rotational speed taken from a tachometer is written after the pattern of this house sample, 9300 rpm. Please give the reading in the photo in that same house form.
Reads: 3400 rpm
